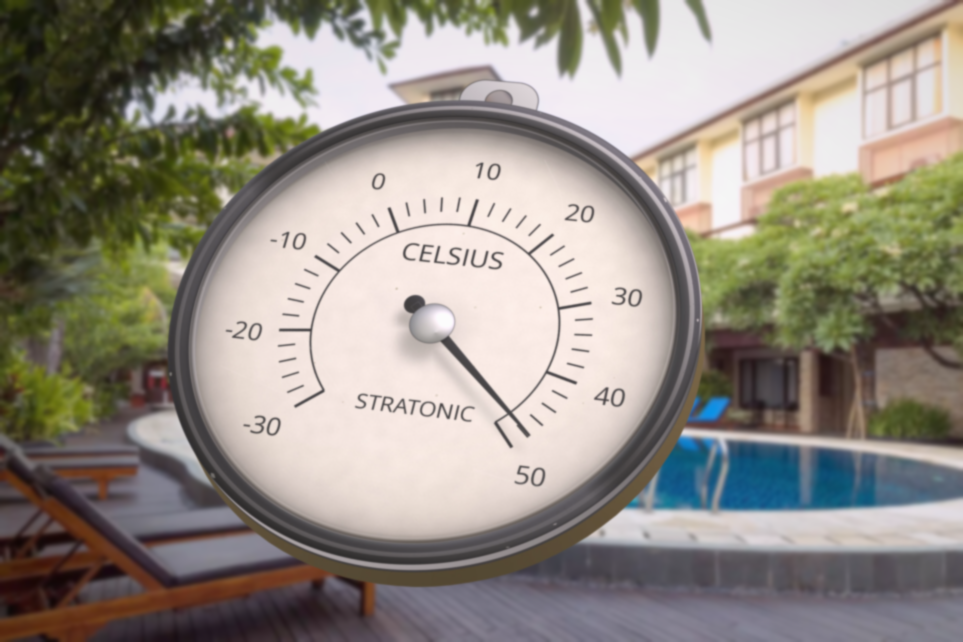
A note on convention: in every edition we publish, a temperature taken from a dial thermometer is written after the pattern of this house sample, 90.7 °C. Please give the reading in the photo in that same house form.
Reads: 48 °C
